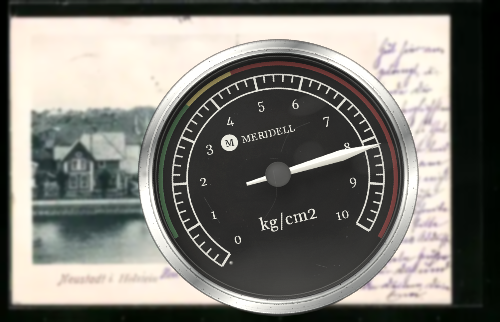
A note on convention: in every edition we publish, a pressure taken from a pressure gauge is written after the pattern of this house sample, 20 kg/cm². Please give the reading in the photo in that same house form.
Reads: 8.2 kg/cm²
